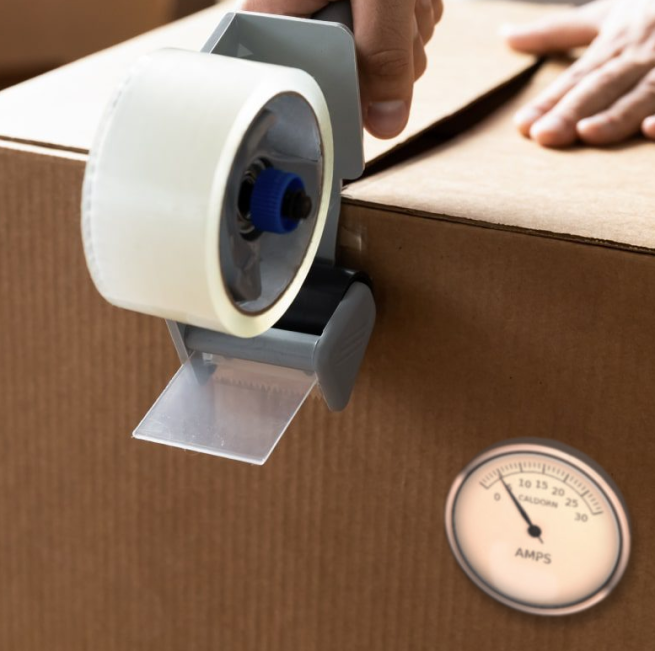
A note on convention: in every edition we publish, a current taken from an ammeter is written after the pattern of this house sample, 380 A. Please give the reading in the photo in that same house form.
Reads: 5 A
